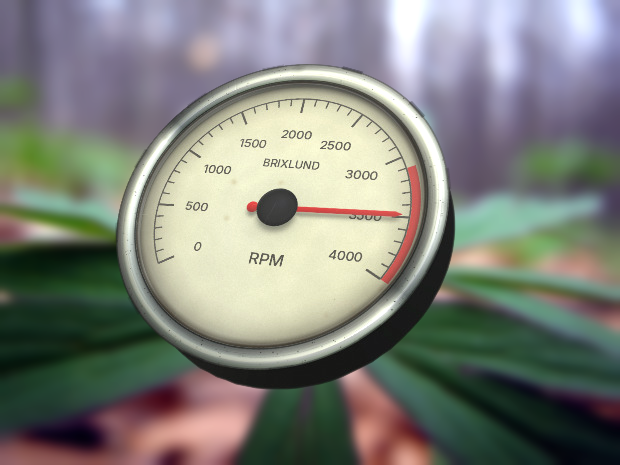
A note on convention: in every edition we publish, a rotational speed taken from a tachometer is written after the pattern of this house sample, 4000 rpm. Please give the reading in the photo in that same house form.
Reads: 3500 rpm
